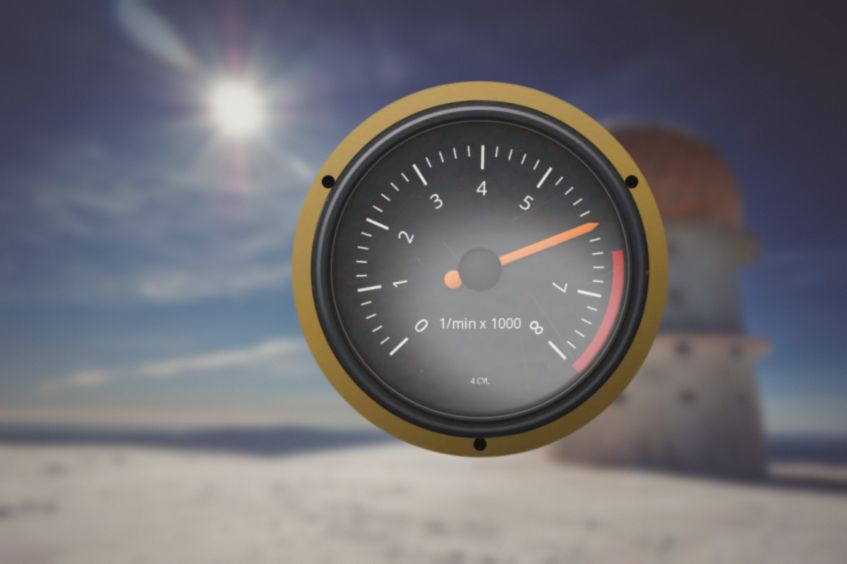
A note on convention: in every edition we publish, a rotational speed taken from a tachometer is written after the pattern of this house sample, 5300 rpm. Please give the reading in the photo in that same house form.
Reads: 6000 rpm
